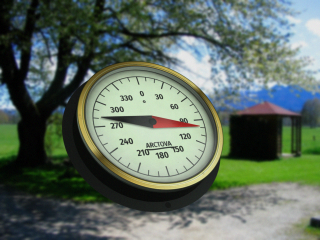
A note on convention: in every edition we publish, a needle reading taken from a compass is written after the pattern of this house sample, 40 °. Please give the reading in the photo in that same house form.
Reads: 100 °
